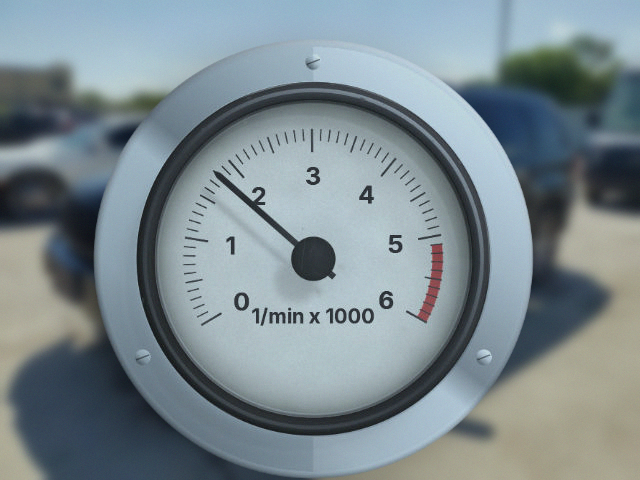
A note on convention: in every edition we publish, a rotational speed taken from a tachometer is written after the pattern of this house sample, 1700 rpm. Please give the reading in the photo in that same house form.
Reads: 1800 rpm
